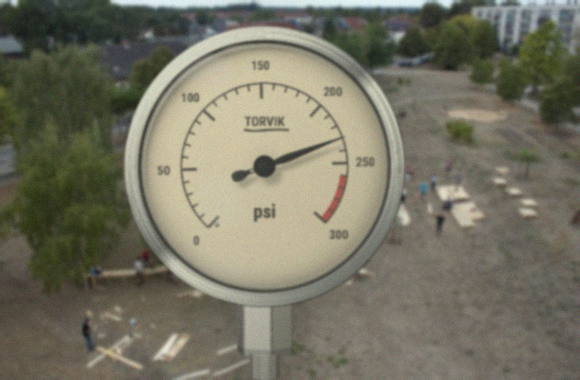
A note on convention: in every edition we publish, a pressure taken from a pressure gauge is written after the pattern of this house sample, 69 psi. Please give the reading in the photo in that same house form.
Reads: 230 psi
